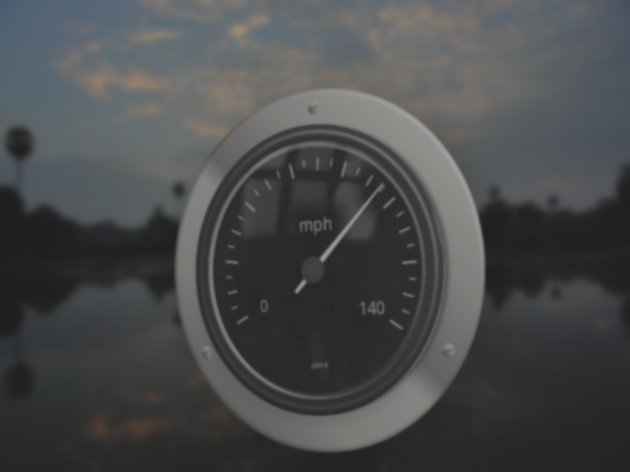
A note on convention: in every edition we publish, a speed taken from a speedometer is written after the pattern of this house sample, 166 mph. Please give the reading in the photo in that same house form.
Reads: 95 mph
